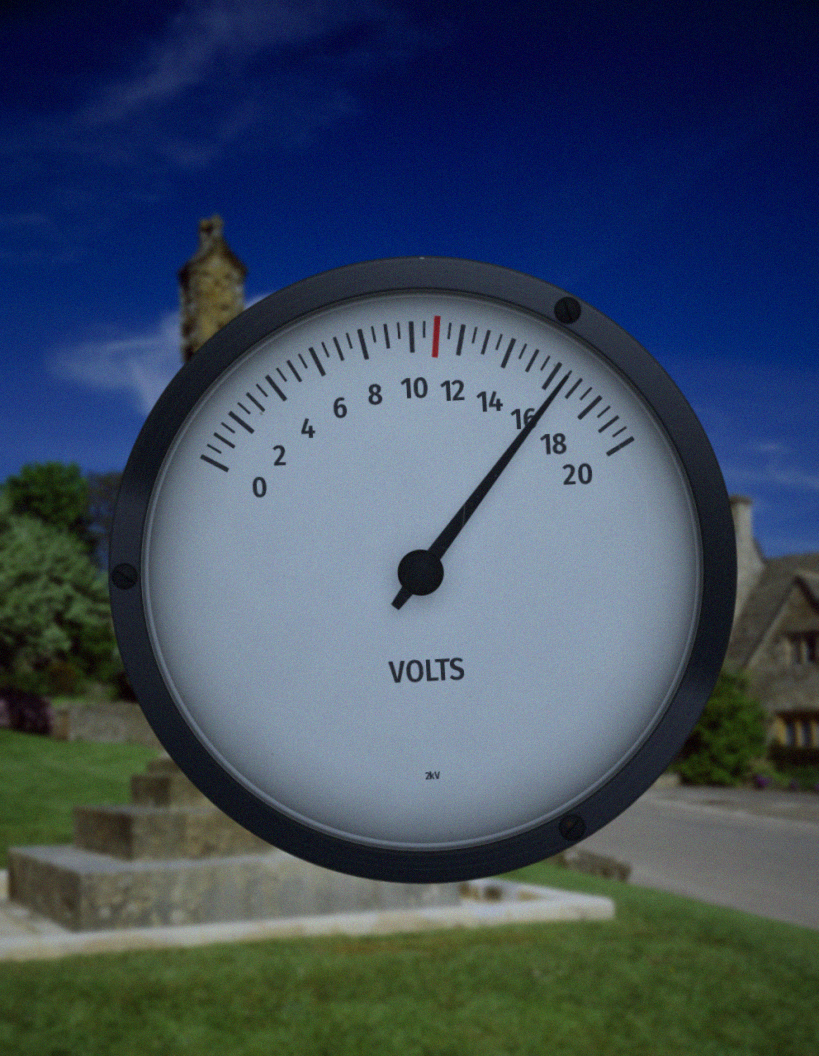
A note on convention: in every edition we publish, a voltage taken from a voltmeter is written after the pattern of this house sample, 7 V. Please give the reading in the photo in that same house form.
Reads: 16.5 V
